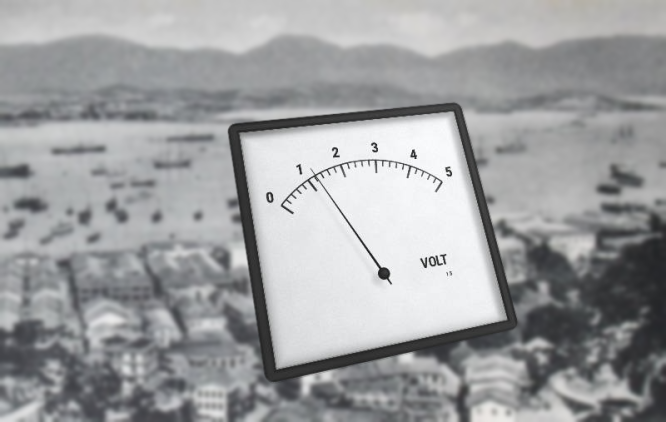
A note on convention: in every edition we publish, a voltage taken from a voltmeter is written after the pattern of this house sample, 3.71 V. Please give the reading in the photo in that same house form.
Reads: 1.2 V
